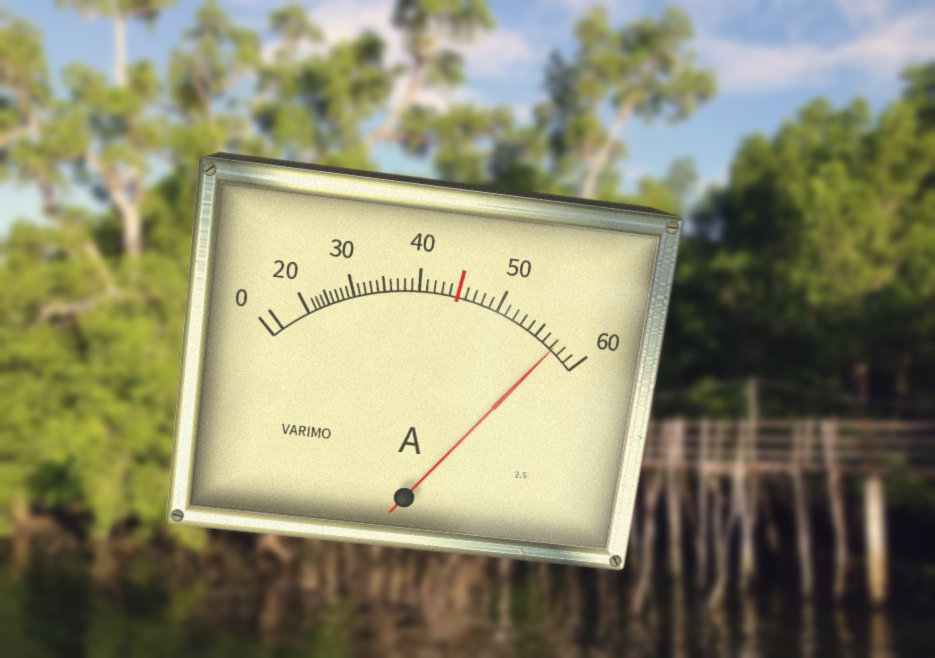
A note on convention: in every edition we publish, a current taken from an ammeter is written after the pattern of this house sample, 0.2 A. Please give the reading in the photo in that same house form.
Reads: 57 A
